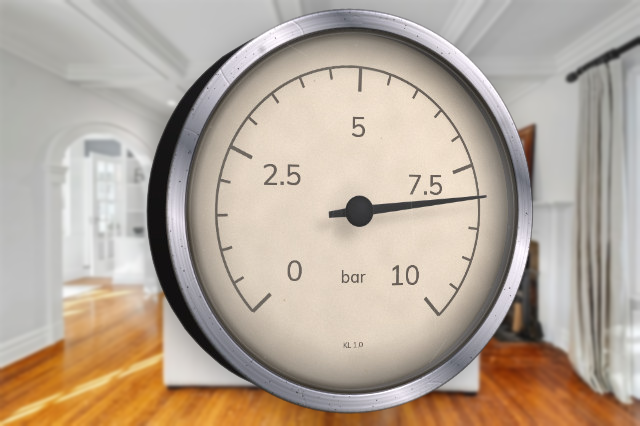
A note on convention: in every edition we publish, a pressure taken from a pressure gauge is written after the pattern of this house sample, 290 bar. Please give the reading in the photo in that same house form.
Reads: 8 bar
